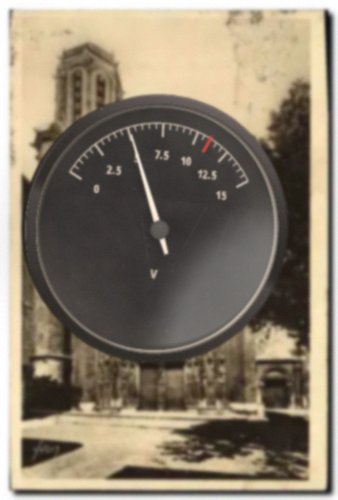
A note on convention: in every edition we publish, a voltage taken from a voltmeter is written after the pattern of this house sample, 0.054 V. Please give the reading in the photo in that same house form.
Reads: 5 V
